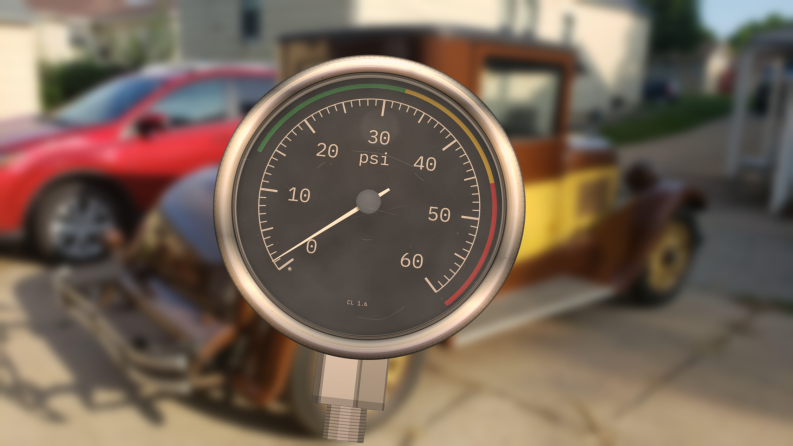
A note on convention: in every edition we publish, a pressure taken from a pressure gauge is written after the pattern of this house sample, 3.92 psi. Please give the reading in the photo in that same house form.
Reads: 1 psi
